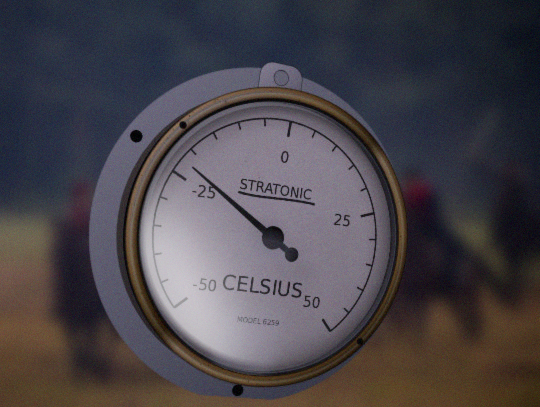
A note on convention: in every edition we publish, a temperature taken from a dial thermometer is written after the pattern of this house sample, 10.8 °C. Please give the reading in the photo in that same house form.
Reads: -22.5 °C
